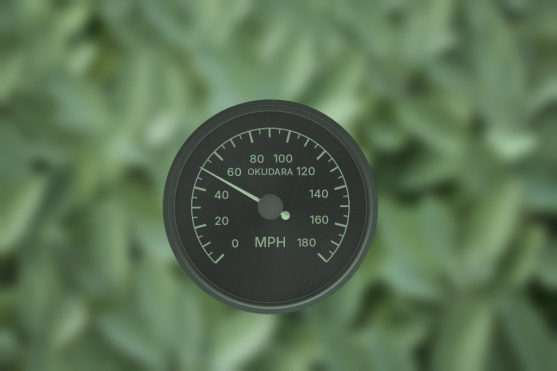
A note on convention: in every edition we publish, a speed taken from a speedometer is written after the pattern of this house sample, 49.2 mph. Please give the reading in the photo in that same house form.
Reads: 50 mph
